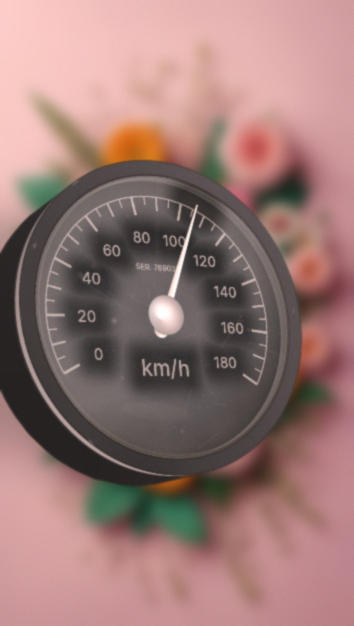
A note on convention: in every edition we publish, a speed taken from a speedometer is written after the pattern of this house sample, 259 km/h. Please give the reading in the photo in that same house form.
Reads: 105 km/h
